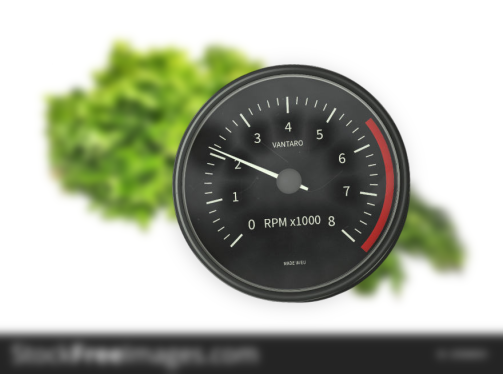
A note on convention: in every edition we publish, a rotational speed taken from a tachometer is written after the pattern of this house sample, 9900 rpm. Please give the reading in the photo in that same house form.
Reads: 2100 rpm
